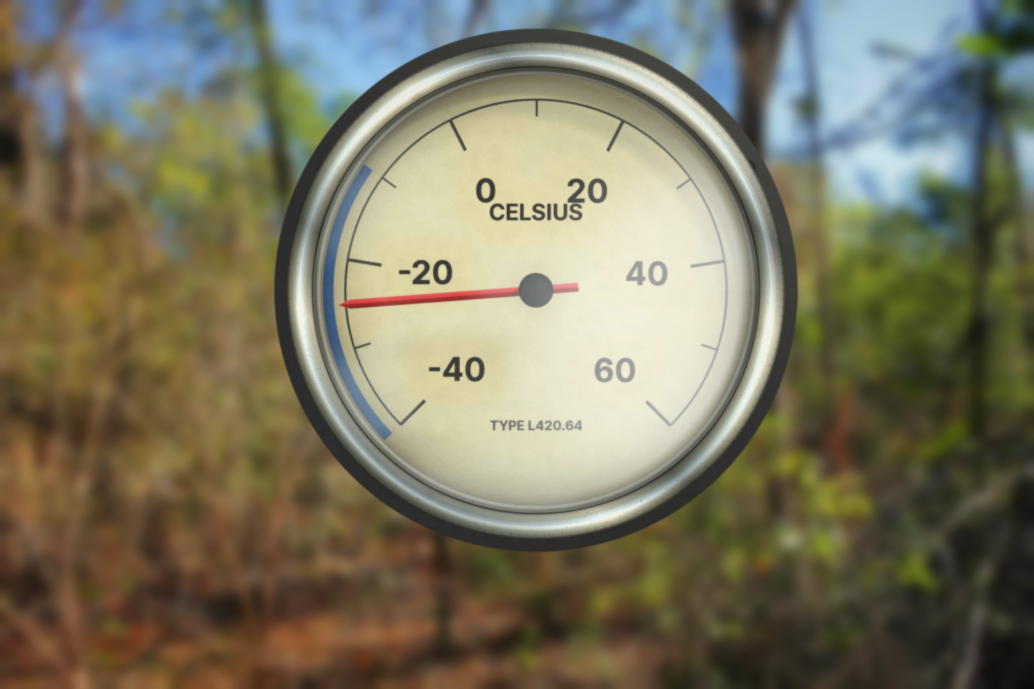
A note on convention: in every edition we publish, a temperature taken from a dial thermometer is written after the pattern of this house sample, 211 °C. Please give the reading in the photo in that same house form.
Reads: -25 °C
